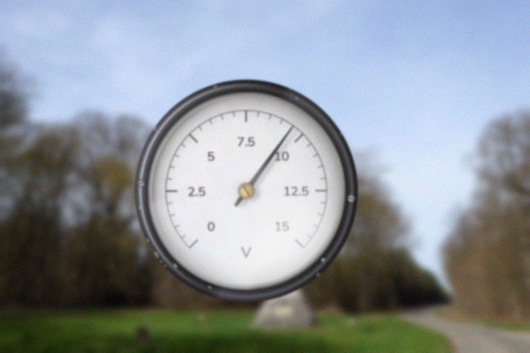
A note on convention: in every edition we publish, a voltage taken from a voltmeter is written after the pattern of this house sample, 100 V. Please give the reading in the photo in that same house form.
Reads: 9.5 V
